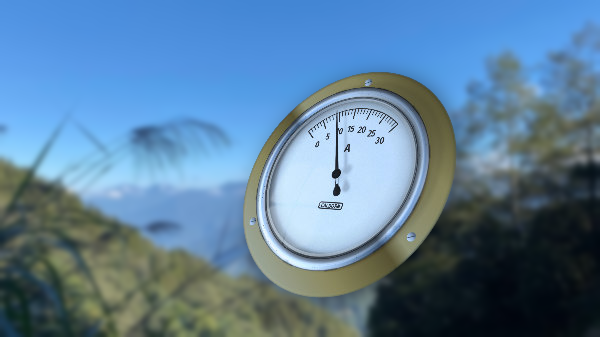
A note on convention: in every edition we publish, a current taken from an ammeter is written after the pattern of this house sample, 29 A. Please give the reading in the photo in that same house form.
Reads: 10 A
